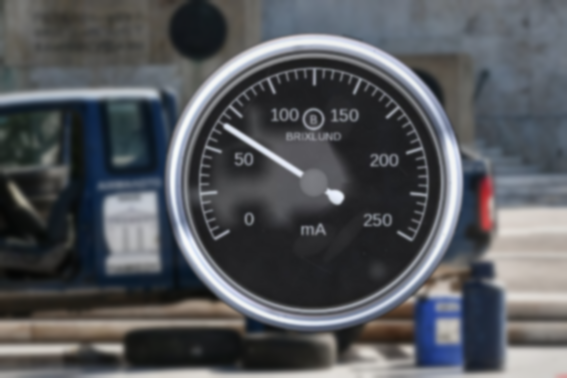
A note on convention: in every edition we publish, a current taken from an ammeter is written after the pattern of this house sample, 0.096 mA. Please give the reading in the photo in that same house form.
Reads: 65 mA
